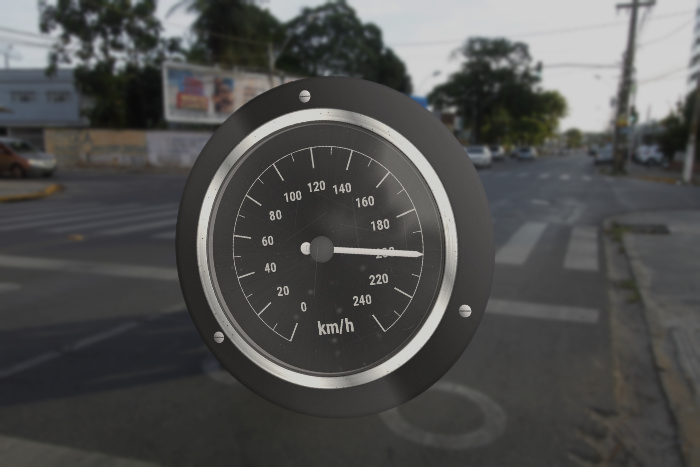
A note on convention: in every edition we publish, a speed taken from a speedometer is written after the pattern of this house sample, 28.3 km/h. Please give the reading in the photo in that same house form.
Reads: 200 km/h
